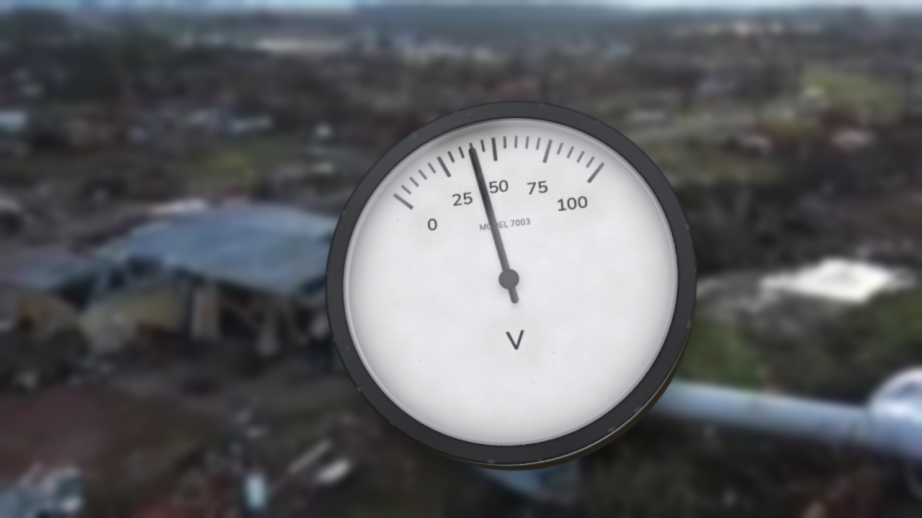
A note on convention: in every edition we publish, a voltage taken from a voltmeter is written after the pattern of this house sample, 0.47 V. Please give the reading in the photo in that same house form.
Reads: 40 V
